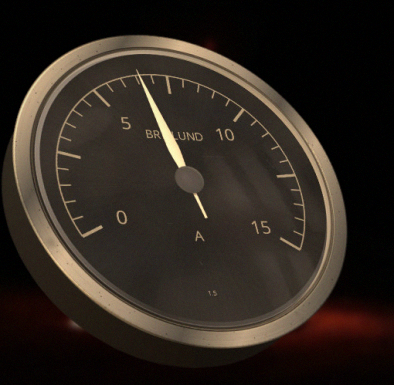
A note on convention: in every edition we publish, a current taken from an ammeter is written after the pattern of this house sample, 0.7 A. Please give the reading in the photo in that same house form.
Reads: 6.5 A
